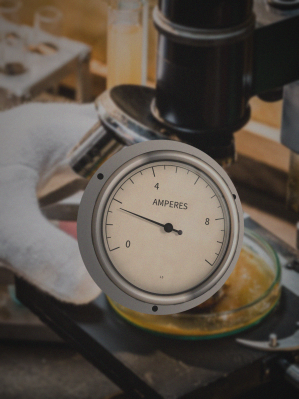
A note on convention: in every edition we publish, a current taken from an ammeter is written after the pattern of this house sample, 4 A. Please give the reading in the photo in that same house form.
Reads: 1.75 A
